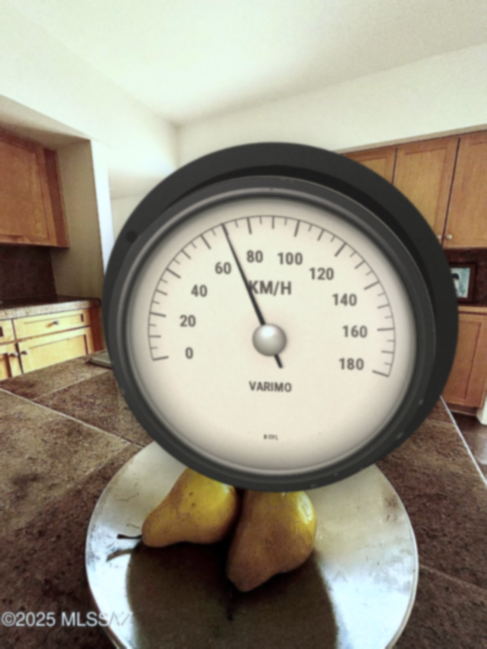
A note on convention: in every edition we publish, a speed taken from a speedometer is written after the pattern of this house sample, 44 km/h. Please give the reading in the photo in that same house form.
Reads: 70 km/h
